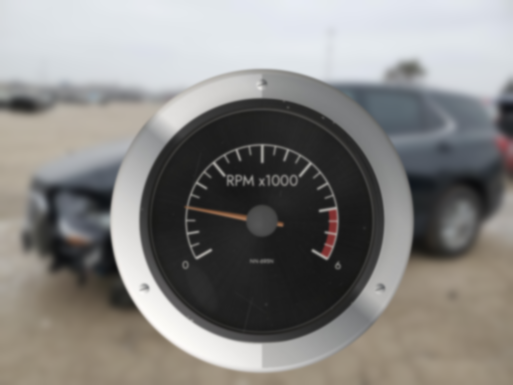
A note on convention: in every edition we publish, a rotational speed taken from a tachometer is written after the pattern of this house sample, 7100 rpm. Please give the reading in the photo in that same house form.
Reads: 1000 rpm
